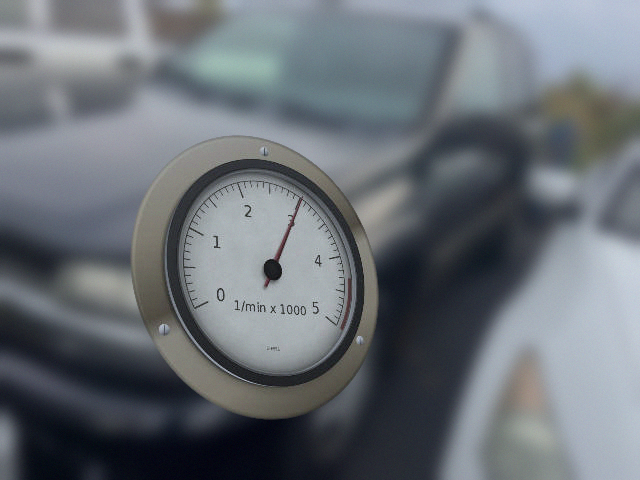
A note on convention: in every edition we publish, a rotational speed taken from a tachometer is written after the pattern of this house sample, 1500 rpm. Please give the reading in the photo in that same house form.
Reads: 3000 rpm
